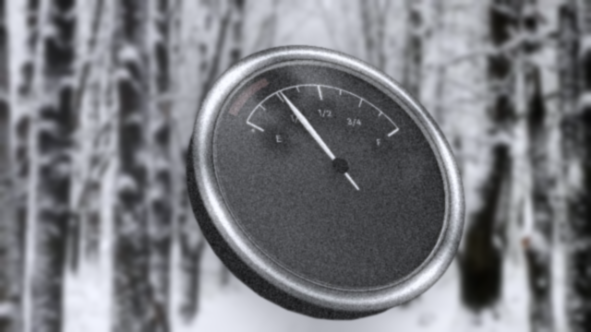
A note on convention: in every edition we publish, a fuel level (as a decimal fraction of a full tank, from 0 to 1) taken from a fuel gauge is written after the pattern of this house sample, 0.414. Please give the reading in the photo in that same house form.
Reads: 0.25
